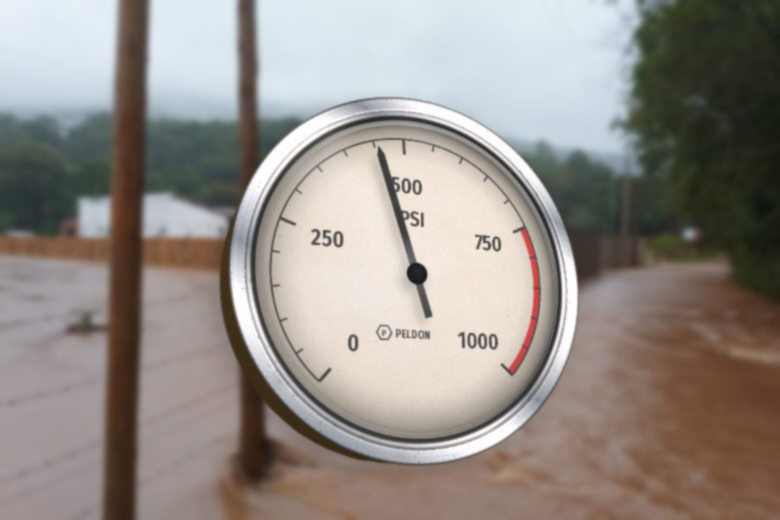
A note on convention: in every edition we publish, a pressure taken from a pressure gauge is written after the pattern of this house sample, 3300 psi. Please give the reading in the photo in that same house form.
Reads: 450 psi
